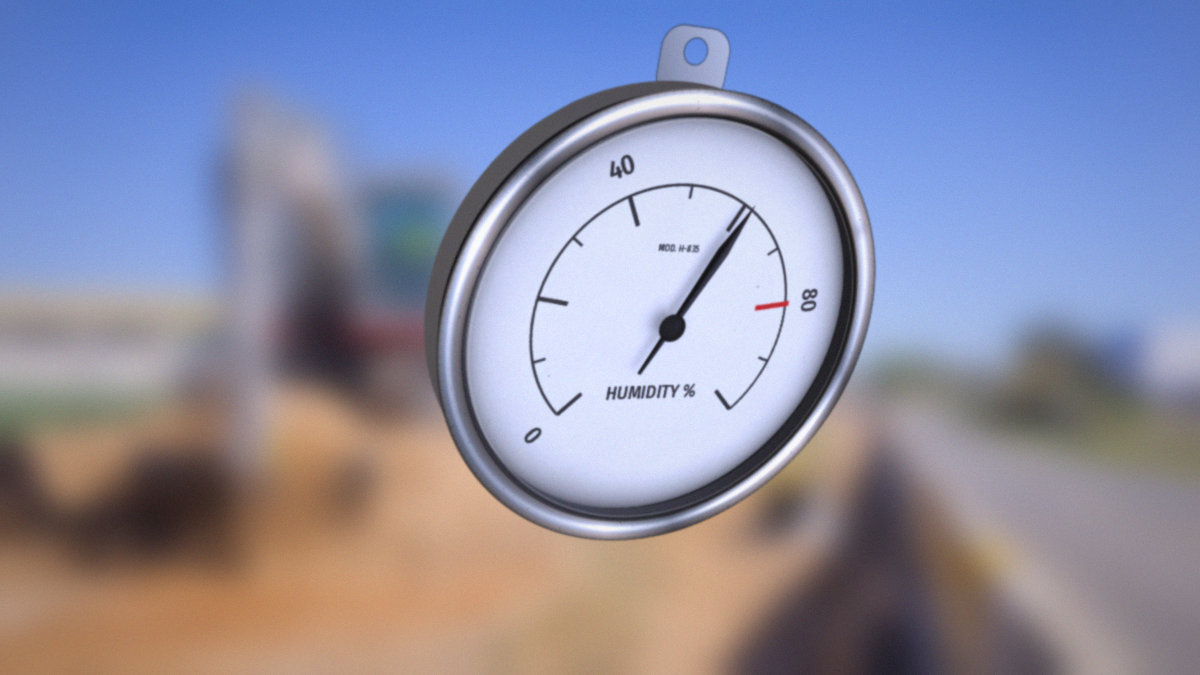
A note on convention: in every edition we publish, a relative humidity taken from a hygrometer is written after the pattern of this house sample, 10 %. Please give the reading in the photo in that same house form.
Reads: 60 %
